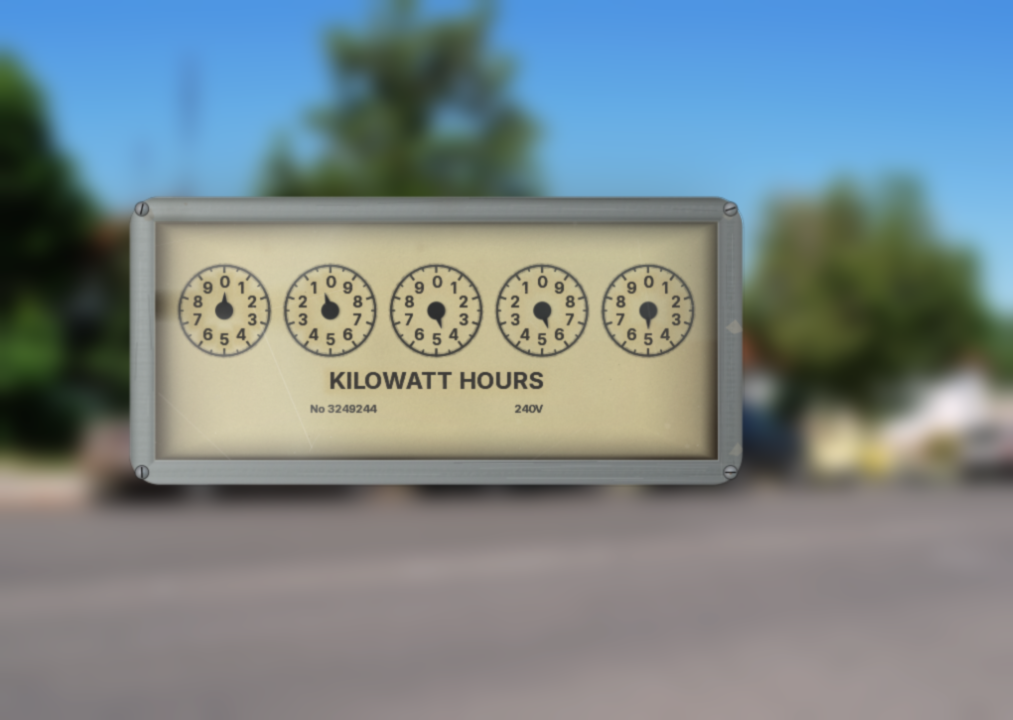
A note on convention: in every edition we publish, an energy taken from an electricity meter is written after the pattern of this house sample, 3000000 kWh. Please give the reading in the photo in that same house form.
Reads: 455 kWh
